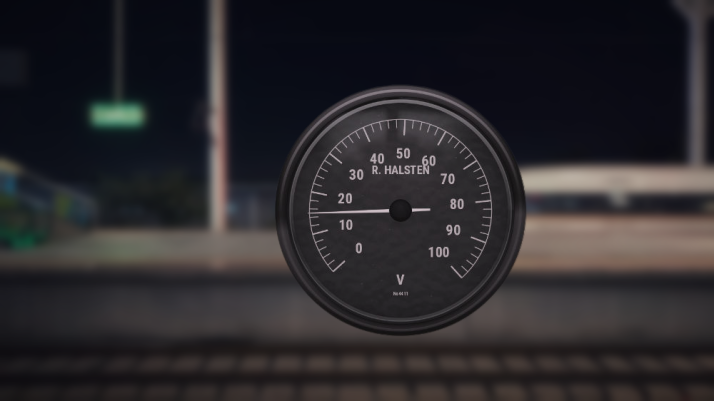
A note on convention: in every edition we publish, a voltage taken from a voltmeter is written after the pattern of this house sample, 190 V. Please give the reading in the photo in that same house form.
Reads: 15 V
